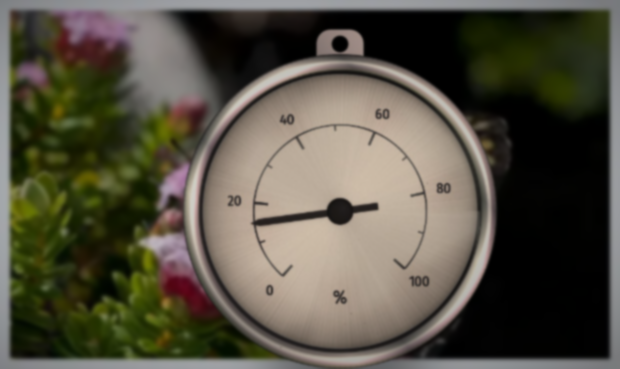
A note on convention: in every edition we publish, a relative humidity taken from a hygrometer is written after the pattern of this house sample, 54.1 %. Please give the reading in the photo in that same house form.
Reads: 15 %
